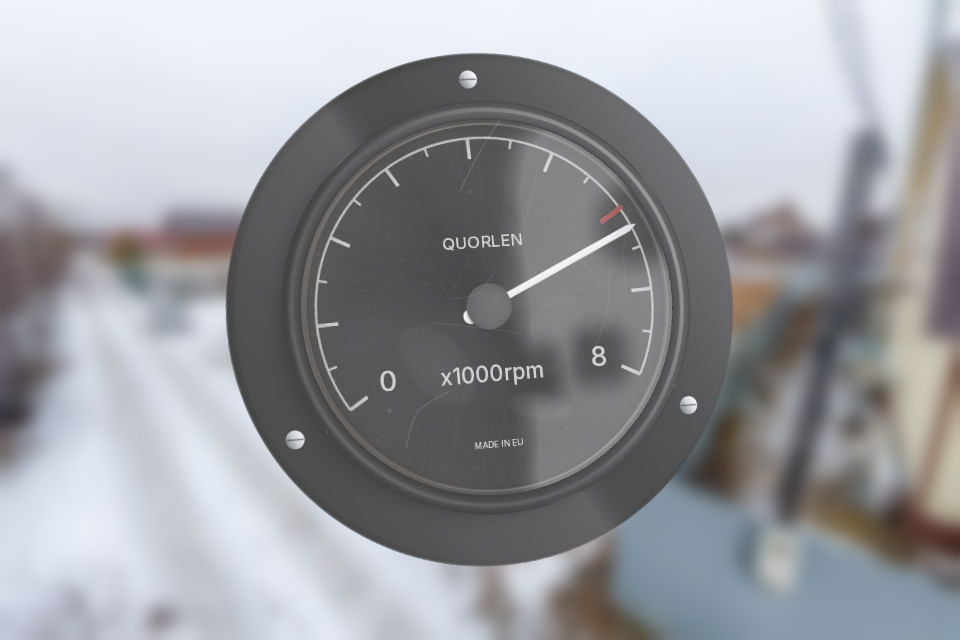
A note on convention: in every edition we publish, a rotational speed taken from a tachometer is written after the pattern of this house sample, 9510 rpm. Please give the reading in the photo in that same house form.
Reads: 6250 rpm
